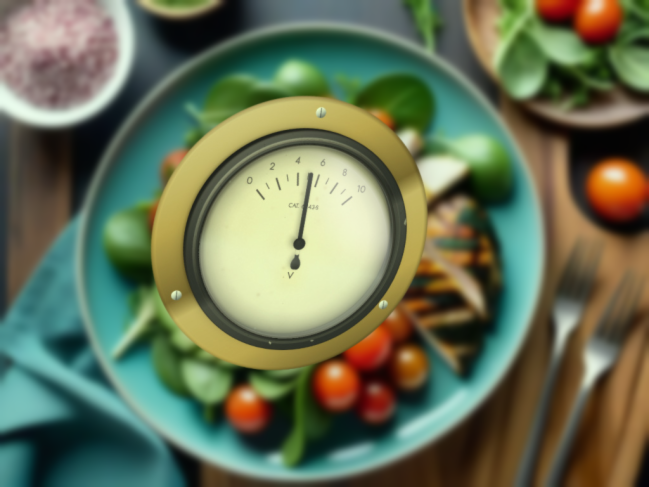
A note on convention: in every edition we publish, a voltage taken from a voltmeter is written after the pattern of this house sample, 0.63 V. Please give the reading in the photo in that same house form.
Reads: 5 V
